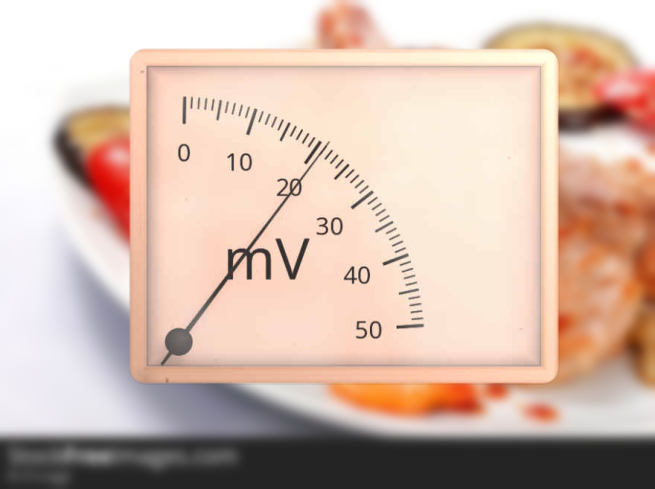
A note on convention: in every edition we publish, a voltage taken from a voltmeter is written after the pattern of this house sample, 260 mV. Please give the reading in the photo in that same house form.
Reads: 21 mV
